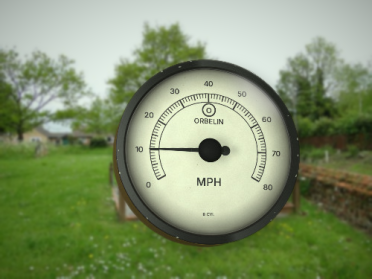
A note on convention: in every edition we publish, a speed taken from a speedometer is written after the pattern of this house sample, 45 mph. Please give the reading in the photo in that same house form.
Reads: 10 mph
